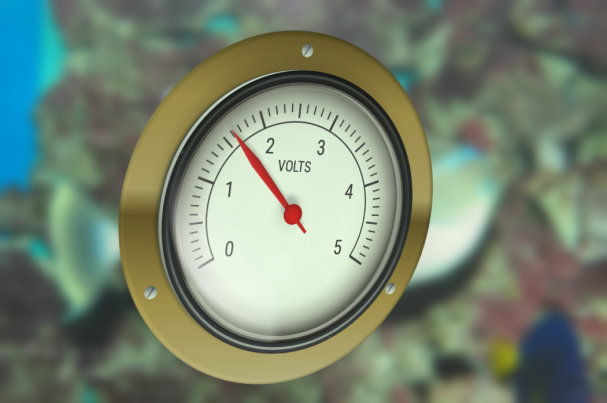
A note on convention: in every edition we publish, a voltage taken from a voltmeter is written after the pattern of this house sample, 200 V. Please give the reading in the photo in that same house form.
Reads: 1.6 V
